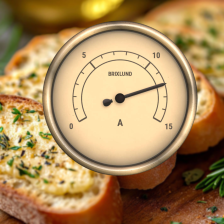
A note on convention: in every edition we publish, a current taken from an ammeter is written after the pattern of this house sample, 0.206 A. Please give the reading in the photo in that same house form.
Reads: 12 A
